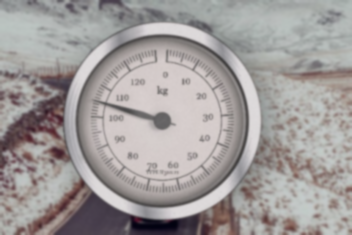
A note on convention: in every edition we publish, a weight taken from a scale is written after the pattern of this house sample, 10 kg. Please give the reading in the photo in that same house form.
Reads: 105 kg
